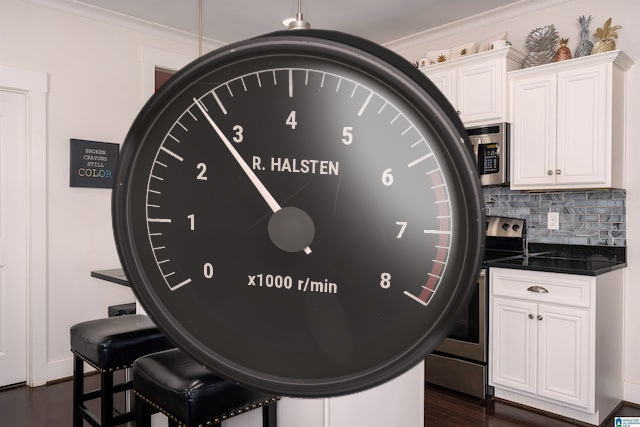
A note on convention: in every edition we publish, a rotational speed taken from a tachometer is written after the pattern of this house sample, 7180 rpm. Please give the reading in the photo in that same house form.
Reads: 2800 rpm
